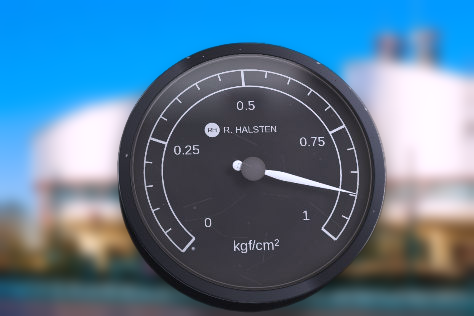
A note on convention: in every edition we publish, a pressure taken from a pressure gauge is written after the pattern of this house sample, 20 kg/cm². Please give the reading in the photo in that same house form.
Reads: 0.9 kg/cm²
